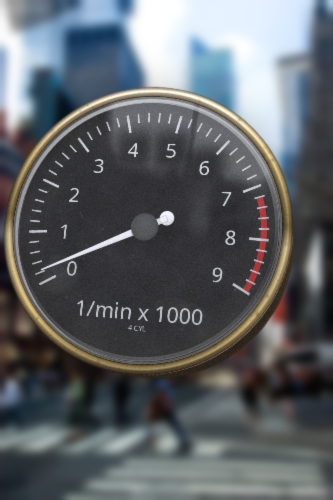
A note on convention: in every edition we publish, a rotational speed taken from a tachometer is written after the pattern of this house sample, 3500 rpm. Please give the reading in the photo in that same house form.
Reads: 200 rpm
